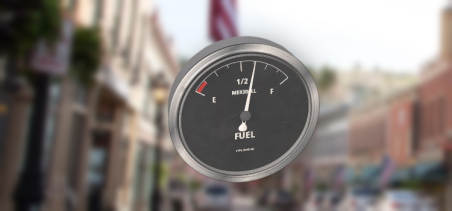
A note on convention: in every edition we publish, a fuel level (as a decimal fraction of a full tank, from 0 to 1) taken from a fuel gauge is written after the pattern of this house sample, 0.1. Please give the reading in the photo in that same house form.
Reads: 0.625
